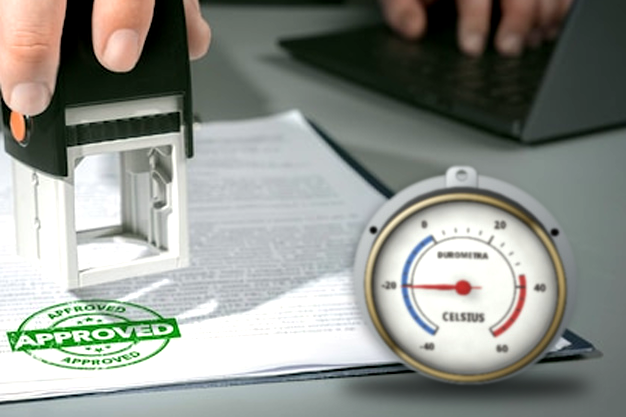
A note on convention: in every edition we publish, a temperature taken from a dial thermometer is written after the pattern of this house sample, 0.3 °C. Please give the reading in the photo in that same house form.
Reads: -20 °C
